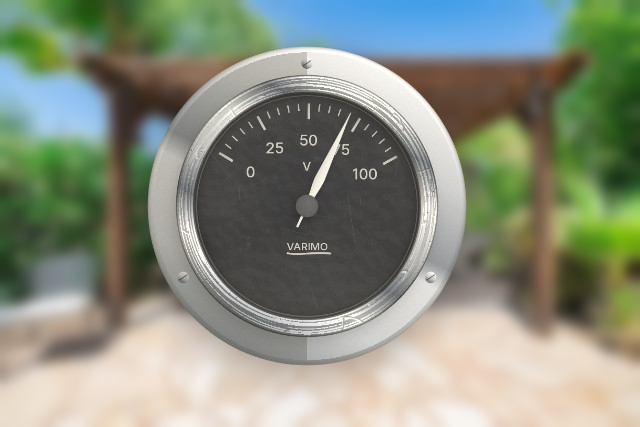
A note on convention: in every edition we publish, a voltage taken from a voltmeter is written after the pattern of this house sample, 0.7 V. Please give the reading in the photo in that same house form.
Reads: 70 V
